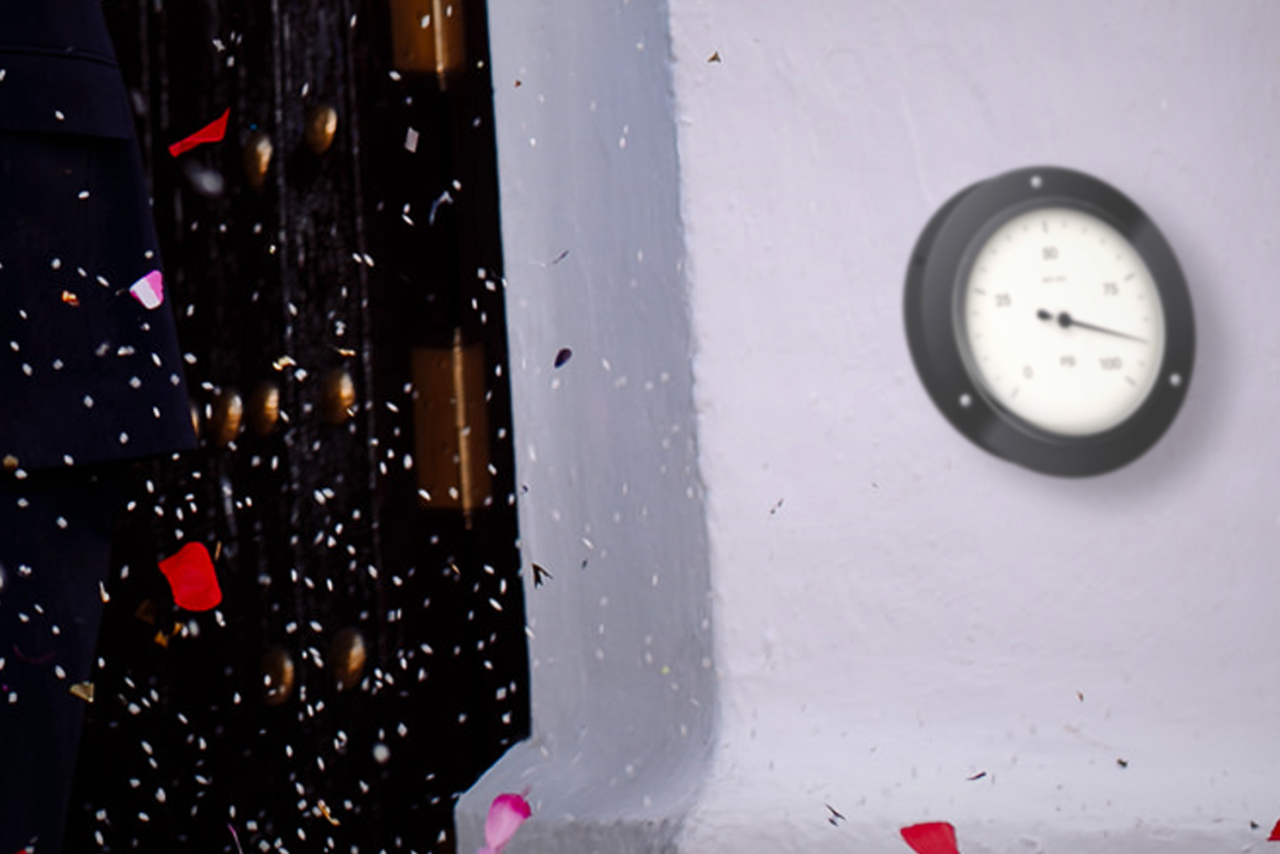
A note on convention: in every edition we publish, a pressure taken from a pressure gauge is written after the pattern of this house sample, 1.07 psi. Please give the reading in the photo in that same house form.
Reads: 90 psi
